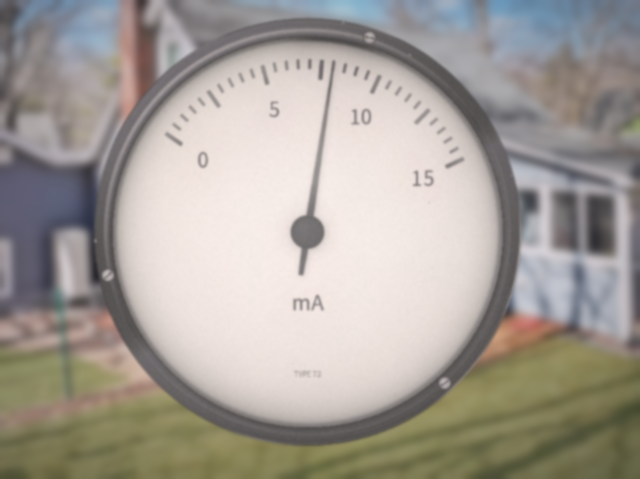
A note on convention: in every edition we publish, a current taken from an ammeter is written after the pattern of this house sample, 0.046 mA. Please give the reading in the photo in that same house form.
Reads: 8 mA
